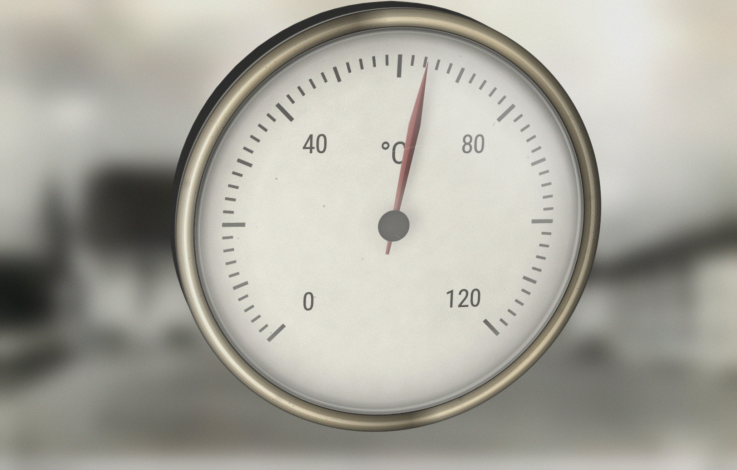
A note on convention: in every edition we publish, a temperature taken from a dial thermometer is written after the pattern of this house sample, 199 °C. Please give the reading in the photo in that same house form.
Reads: 64 °C
